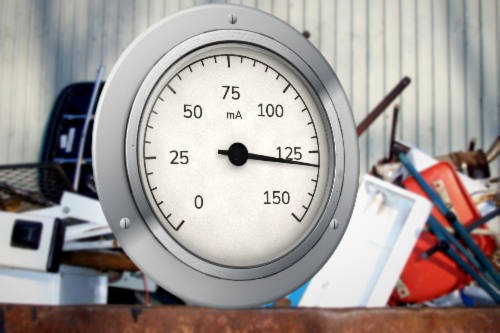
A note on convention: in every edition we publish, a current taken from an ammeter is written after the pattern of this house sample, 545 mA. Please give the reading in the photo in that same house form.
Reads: 130 mA
